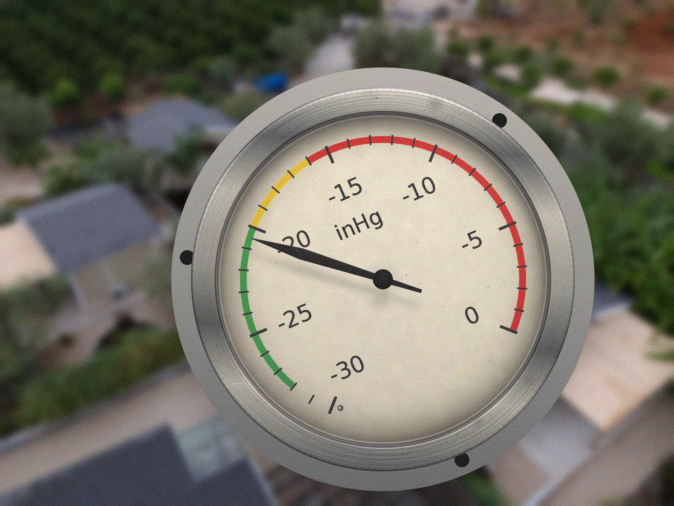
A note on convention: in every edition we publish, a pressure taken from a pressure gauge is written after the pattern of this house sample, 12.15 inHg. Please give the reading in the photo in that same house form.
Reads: -20.5 inHg
